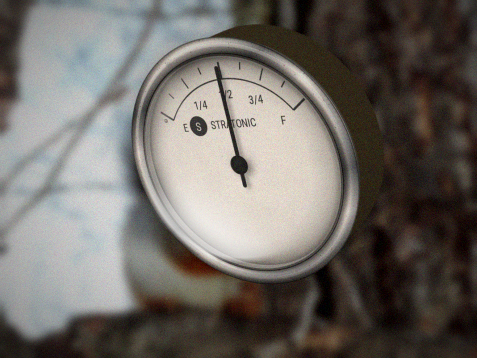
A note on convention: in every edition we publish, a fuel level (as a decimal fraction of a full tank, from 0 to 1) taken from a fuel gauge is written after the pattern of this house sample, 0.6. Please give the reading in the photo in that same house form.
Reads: 0.5
